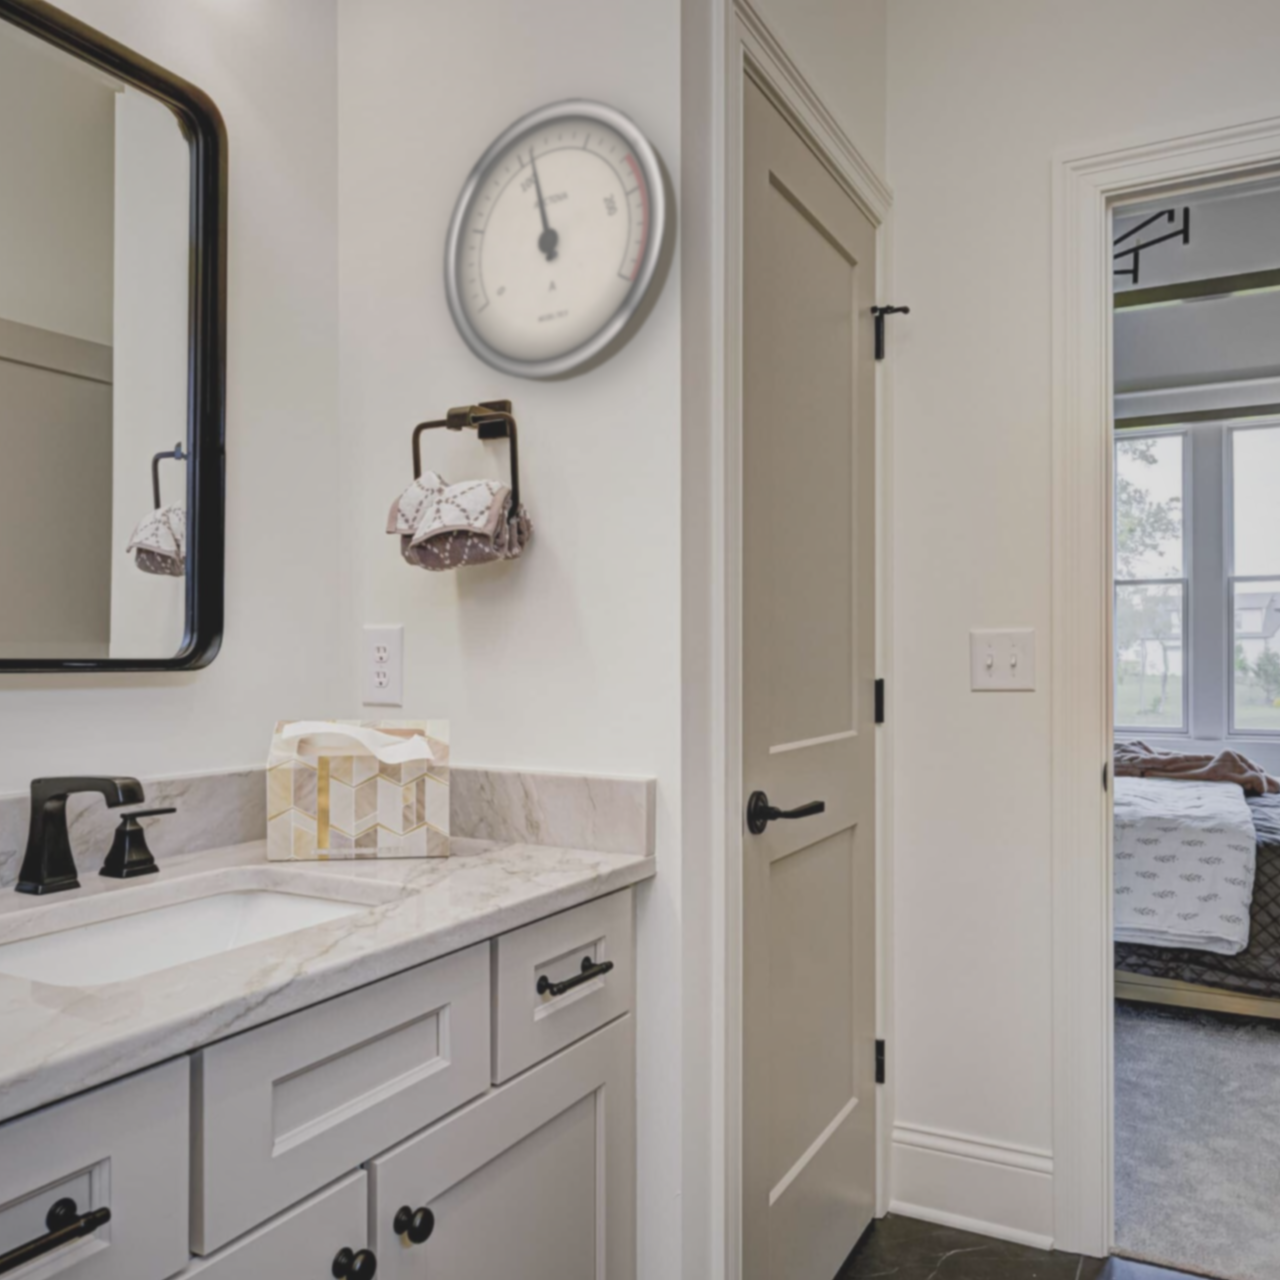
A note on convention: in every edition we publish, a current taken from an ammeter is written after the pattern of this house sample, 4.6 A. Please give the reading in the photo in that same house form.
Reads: 110 A
